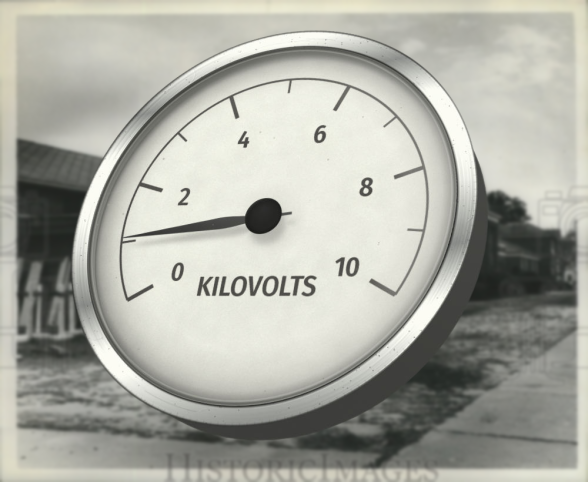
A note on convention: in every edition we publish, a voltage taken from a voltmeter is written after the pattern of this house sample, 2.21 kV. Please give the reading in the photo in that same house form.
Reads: 1 kV
